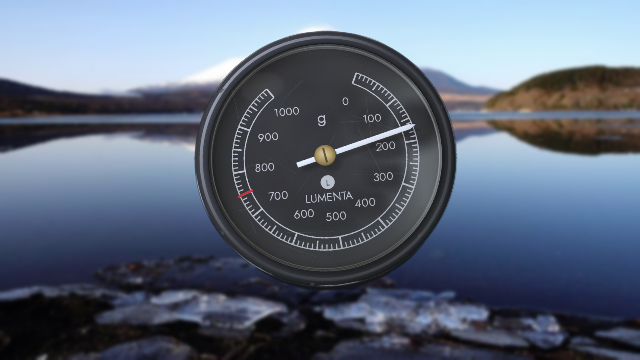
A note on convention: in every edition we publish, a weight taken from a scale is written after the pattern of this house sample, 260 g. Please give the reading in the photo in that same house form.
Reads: 170 g
